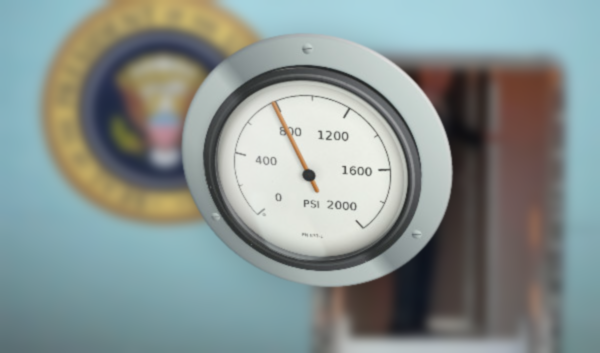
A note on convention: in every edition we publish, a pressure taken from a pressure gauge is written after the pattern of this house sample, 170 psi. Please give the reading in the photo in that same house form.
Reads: 800 psi
